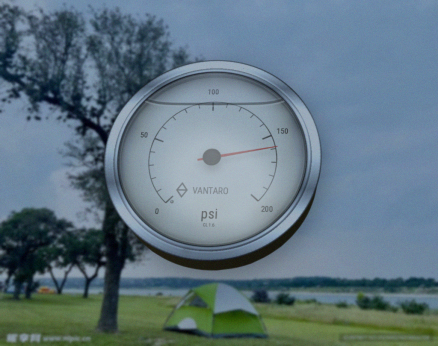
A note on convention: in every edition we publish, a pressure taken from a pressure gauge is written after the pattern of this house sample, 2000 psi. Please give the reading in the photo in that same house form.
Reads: 160 psi
